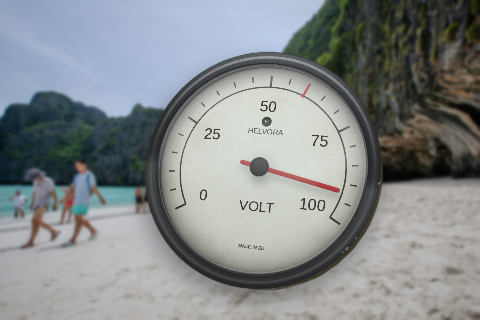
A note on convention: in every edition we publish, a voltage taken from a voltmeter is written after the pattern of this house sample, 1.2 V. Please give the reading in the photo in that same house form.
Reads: 92.5 V
